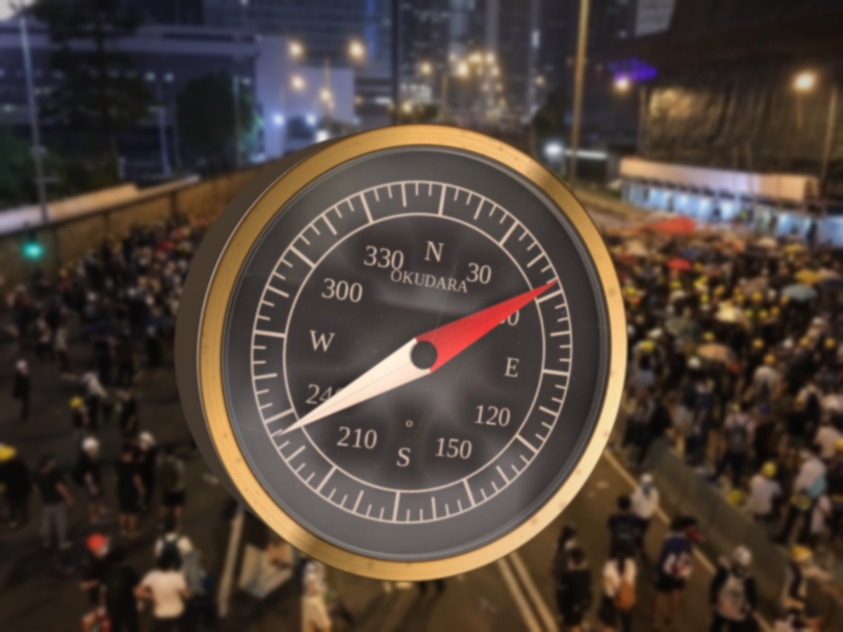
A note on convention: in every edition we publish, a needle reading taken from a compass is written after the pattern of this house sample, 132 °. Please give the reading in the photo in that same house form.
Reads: 55 °
